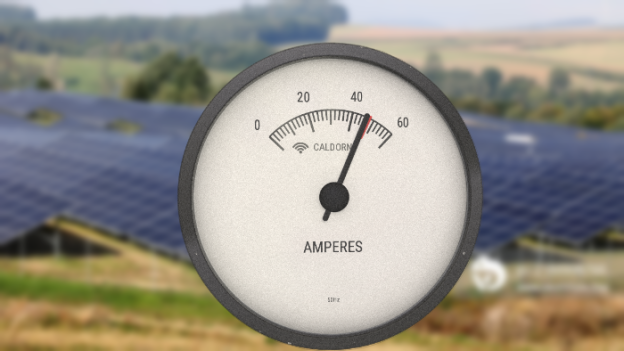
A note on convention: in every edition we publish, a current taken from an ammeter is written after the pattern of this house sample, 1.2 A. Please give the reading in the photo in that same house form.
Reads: 46 A
